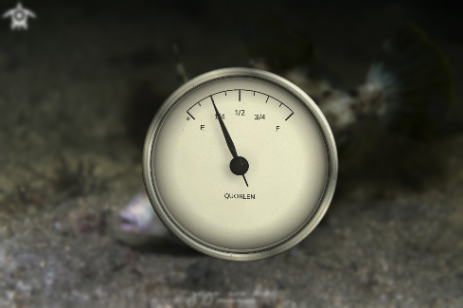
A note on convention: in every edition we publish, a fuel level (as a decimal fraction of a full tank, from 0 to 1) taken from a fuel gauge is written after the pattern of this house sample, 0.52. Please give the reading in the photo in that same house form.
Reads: 0.25
